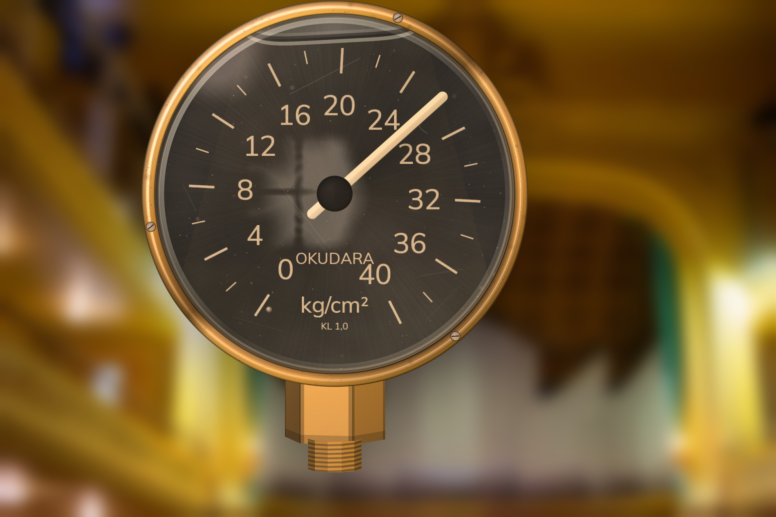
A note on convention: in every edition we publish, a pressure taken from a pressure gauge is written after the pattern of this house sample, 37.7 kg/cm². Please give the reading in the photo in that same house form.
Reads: 26 kg/cm²
